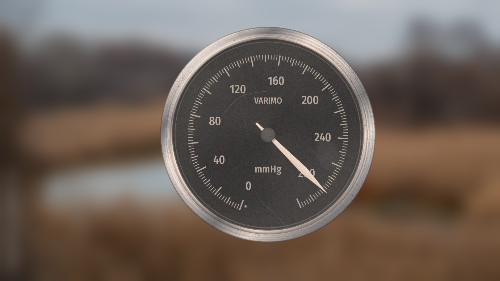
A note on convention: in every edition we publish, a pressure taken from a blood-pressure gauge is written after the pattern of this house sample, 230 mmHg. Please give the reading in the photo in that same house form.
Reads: 280 mmHg
